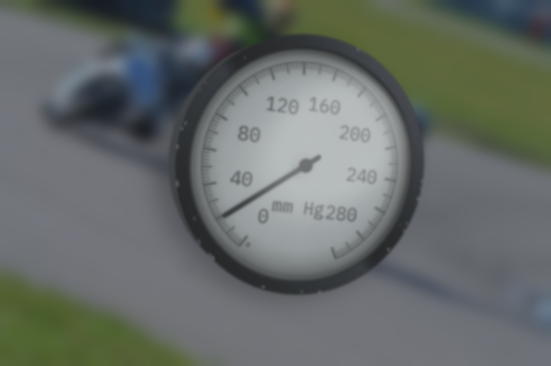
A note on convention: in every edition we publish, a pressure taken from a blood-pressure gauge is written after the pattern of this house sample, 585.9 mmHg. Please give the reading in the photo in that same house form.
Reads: 20 mmHg
